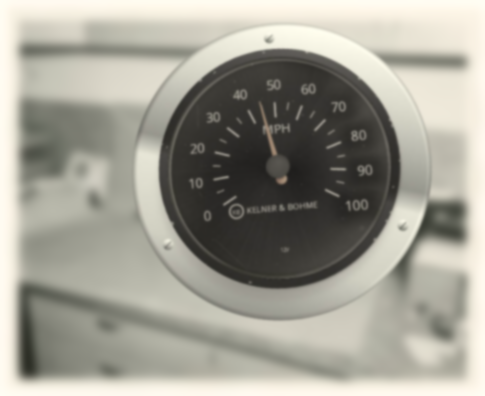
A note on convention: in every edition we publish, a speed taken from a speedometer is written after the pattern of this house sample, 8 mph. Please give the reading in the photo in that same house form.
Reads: 45 mph
